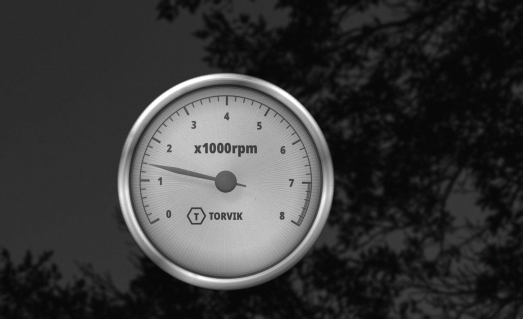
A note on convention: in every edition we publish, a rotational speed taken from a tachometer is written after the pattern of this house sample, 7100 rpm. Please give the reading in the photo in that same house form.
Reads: 1400 rpm
